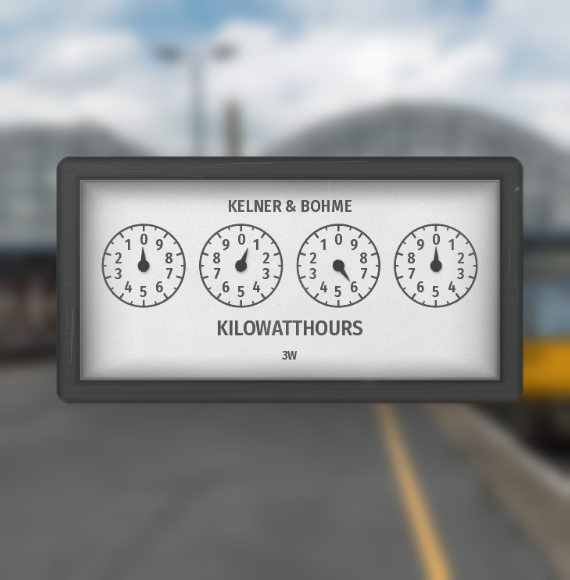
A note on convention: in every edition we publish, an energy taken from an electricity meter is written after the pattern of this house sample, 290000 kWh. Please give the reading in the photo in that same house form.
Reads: 60 kWh
